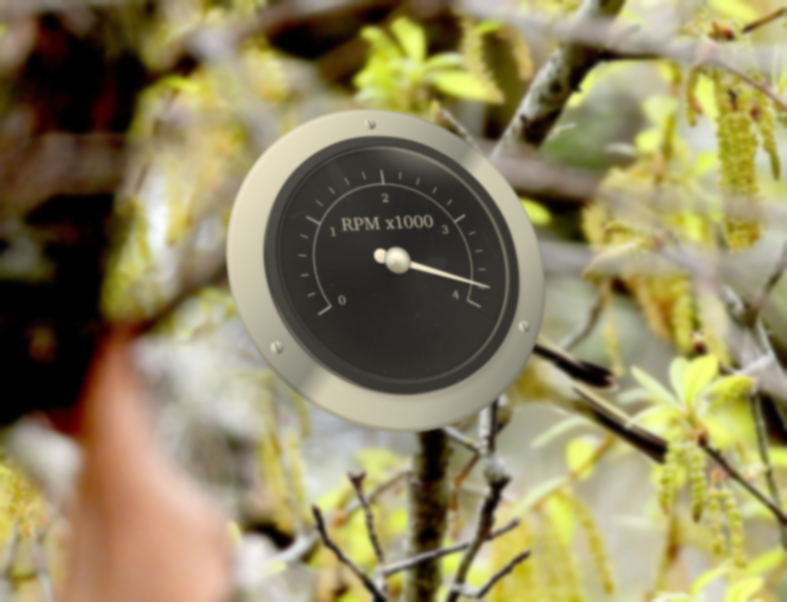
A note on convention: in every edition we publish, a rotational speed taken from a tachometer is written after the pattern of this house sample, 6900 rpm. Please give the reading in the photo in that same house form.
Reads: 3800 rpm
